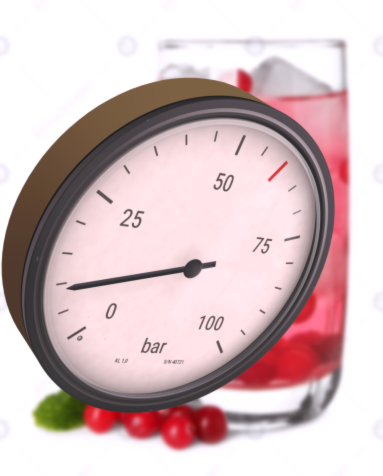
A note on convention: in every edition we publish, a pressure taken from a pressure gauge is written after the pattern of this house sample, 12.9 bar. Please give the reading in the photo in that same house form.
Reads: 10 bar
